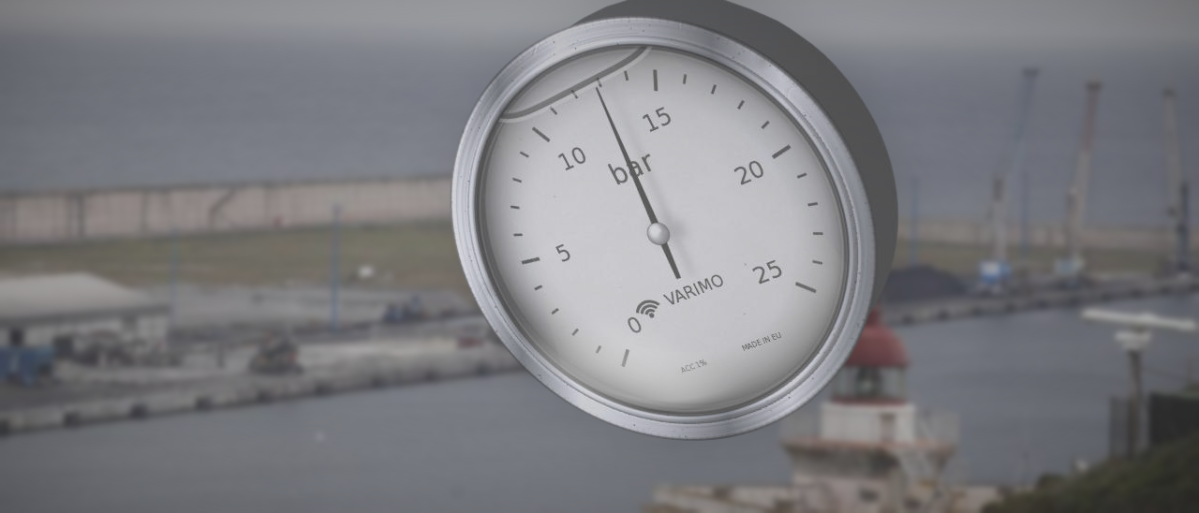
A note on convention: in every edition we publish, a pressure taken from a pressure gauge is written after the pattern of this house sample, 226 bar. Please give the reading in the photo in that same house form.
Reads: 13 bar
